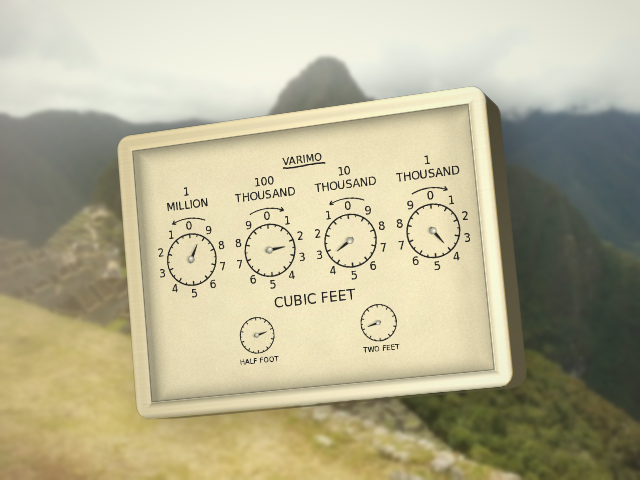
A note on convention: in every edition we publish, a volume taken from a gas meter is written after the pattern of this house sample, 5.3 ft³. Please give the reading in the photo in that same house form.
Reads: 923400 ft³
